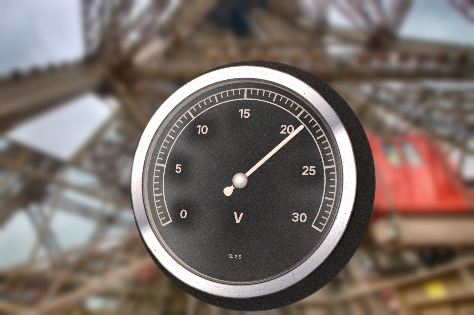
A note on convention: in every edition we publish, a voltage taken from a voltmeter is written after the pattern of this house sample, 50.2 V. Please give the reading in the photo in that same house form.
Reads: 21 V
